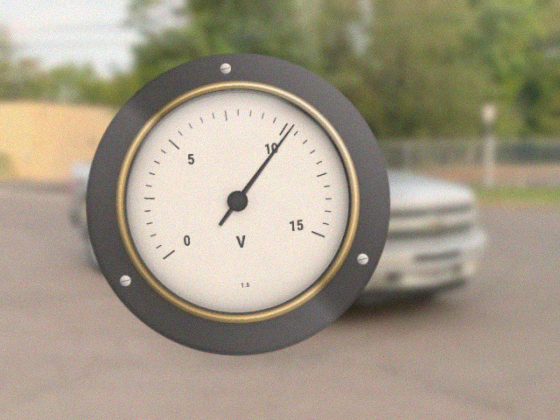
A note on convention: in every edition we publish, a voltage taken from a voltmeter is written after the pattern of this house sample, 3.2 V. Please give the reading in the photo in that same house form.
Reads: 10.25 V
